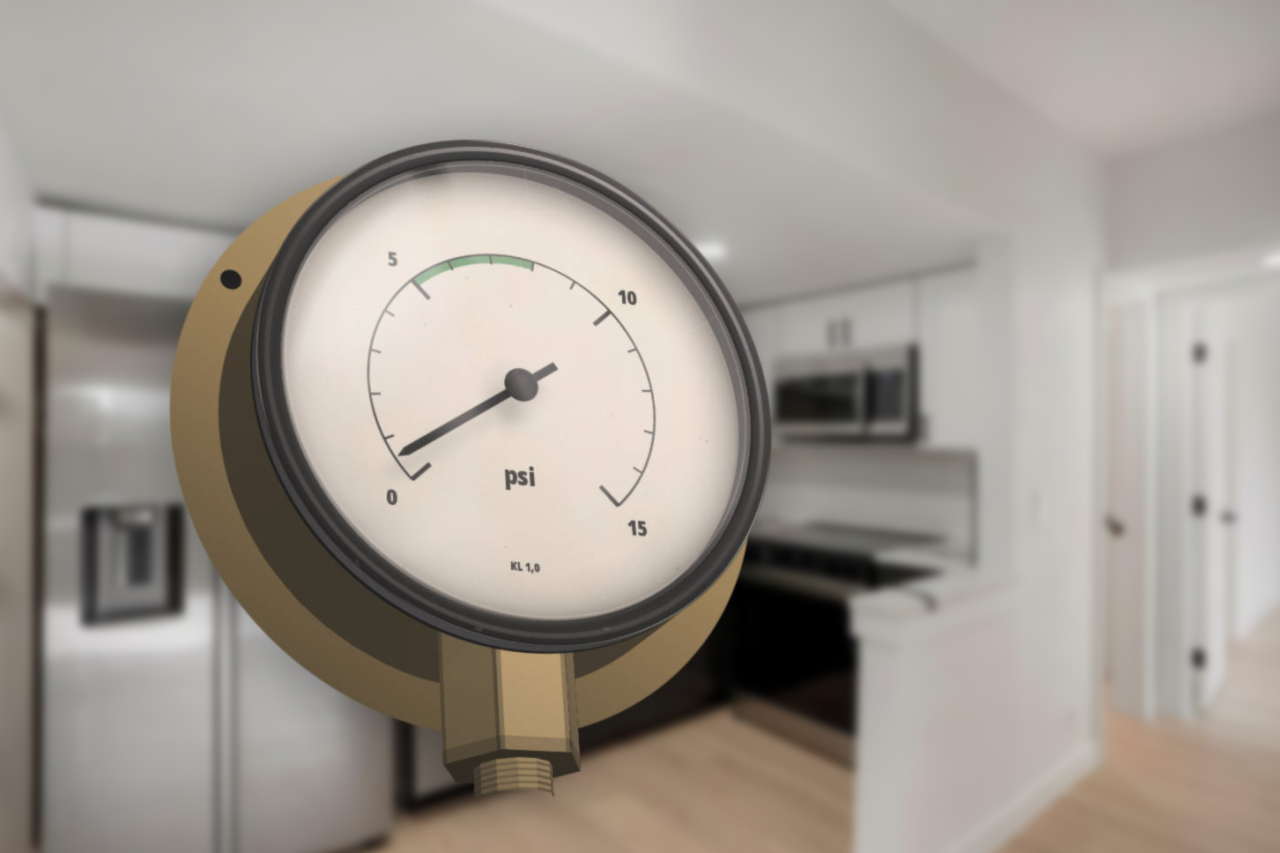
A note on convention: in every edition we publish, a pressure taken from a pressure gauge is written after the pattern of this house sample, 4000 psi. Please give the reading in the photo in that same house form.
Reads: 0.5 psi
